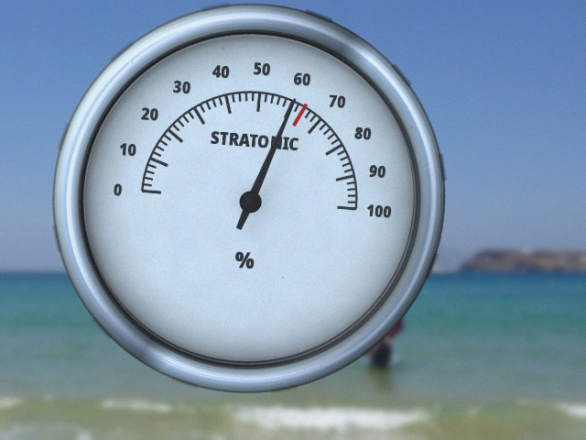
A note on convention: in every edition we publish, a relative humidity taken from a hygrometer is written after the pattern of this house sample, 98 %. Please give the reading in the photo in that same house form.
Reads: 60 %
